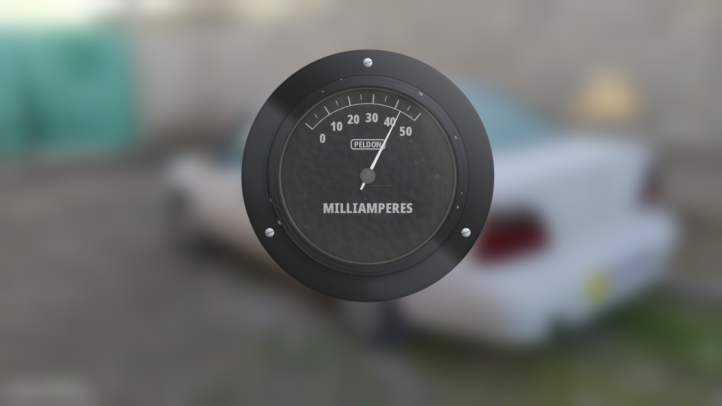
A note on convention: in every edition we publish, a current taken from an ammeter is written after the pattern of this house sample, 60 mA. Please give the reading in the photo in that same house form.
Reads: 42.5 mA
